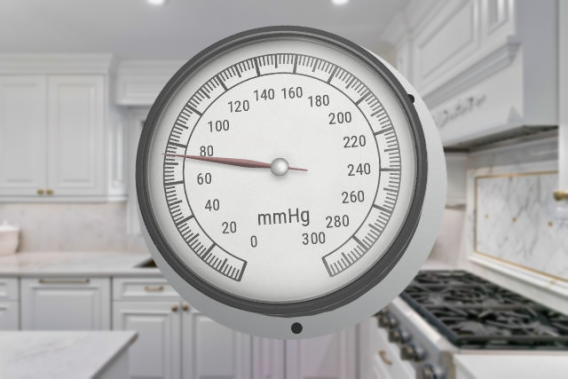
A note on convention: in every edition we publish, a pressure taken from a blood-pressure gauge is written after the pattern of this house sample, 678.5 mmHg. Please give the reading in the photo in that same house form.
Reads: 74 mmHg
